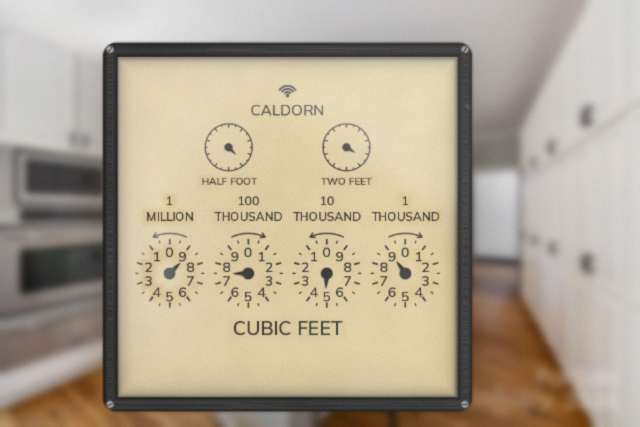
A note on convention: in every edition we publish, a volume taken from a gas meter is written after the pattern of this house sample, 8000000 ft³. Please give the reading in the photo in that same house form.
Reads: 874900 ft³
